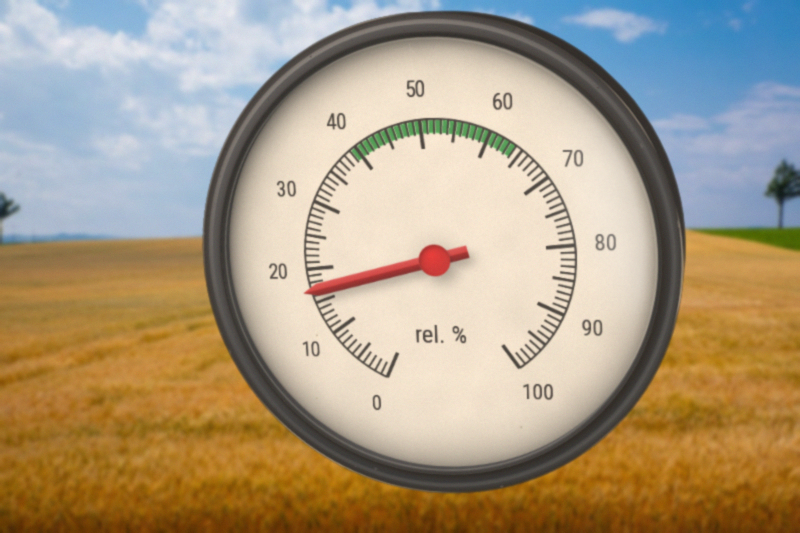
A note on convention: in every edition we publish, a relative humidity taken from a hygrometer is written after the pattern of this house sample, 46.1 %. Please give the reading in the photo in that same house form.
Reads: 17 %
